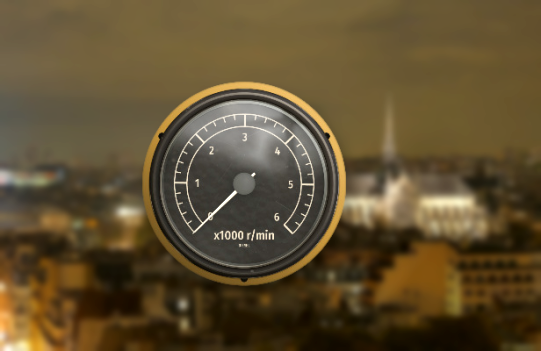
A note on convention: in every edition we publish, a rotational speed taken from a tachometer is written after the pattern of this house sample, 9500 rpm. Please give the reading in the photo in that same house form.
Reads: 0 rpm
